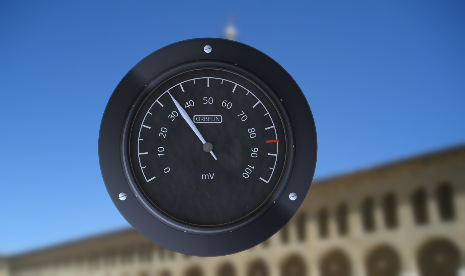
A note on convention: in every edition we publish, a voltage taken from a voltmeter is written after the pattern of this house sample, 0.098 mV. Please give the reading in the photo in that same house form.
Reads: 35 mV
